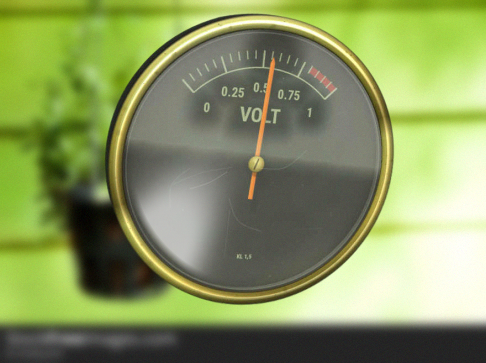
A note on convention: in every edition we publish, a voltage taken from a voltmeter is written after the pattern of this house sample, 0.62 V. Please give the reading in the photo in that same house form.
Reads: 0.55 V
